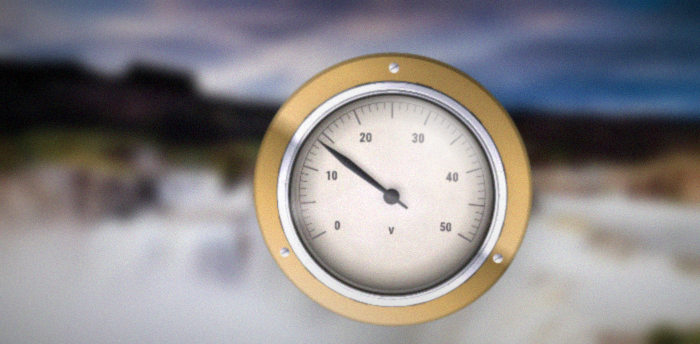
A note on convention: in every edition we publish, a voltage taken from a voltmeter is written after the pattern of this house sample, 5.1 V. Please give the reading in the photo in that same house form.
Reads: 14 V
